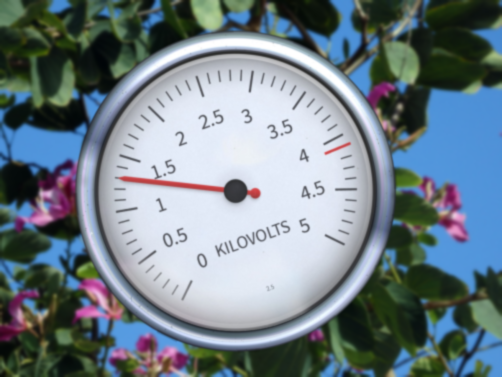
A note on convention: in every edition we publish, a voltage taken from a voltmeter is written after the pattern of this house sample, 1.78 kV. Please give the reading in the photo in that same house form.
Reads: 1.3 kV
